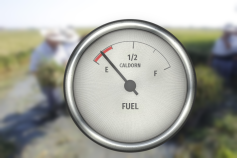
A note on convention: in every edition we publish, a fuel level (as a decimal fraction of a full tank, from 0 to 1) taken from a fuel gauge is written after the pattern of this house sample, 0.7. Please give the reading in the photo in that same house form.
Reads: 0.125
